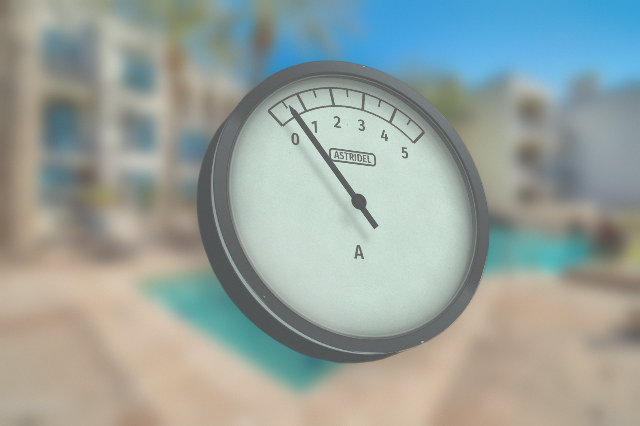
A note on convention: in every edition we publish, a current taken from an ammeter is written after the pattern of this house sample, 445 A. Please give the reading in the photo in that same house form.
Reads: 0.5 A
